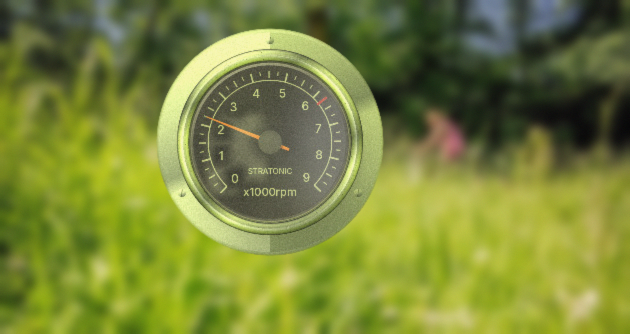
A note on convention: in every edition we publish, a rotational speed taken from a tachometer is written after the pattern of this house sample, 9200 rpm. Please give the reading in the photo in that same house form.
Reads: 2250 rpm
